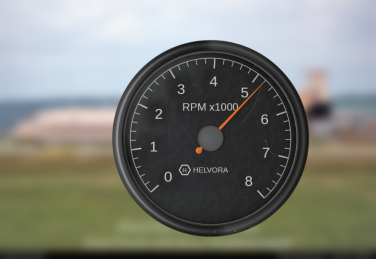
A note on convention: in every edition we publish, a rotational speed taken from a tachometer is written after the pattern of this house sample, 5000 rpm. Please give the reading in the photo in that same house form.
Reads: 5200 rpm
